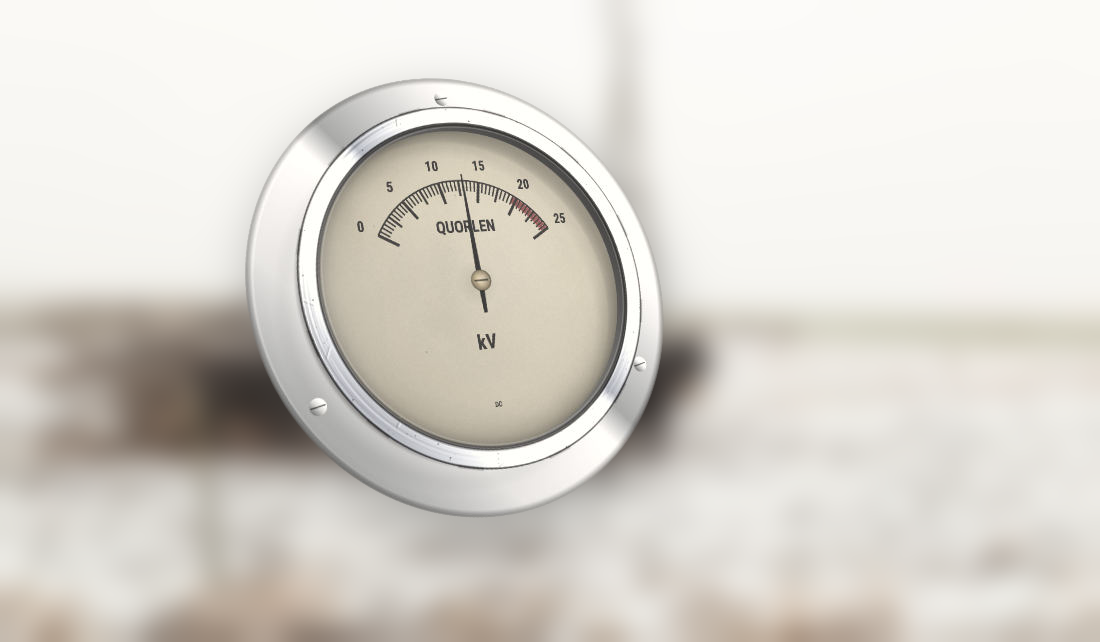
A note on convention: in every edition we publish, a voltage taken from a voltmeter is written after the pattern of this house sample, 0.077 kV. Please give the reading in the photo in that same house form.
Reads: 12.5 kV
